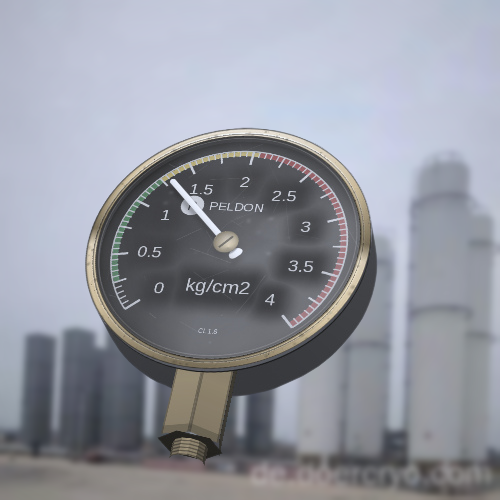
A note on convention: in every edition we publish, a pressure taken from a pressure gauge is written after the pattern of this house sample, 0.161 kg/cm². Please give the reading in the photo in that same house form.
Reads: 1.3 kg/cm²
